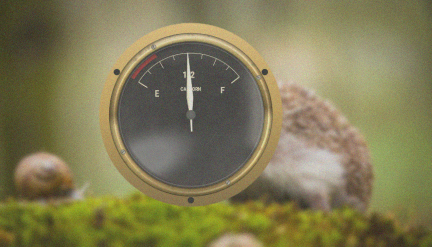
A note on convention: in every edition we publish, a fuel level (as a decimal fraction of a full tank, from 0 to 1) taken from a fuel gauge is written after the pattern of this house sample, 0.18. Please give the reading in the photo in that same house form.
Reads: 0.5
